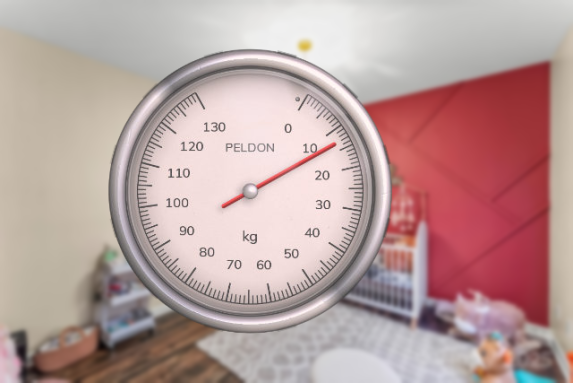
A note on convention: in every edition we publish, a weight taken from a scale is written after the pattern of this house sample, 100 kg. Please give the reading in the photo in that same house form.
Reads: 13 kg
